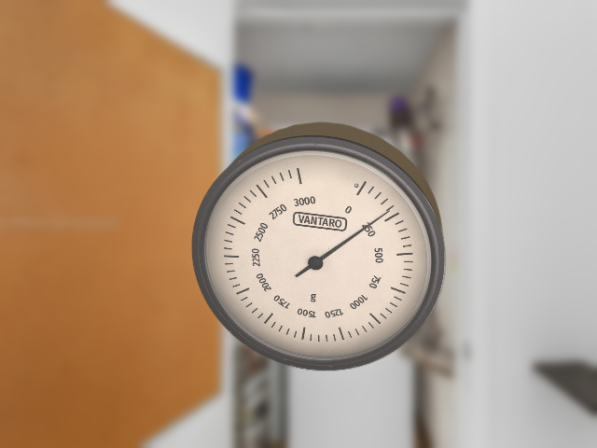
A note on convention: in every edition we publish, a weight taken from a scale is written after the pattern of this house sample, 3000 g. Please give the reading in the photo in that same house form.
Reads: 200 g
